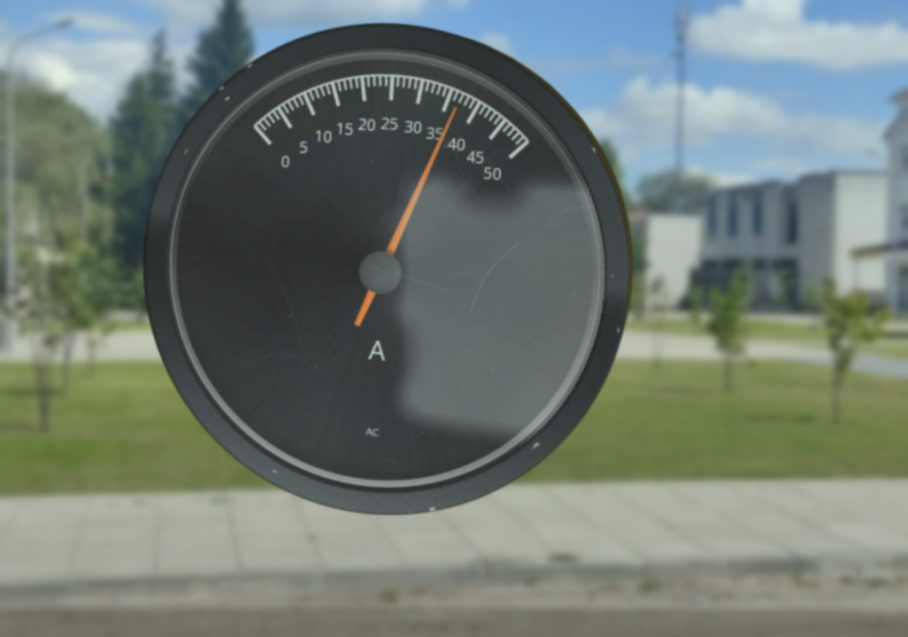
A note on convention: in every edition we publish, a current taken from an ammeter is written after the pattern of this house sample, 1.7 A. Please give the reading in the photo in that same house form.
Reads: 37 A
